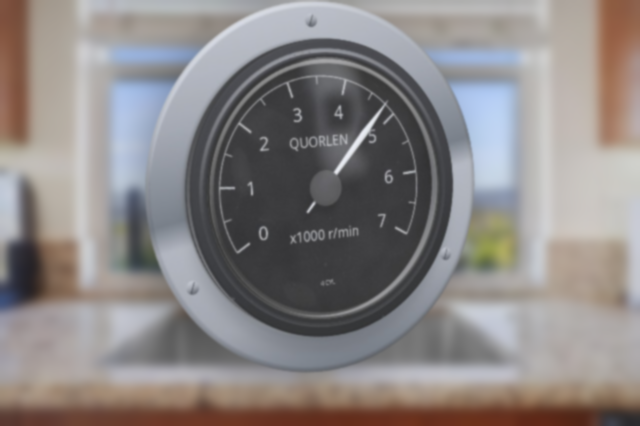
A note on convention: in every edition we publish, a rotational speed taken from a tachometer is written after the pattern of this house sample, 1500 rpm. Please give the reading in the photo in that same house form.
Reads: 4750 rpm
